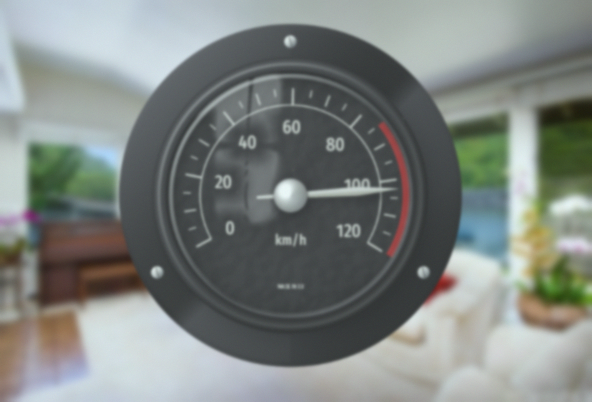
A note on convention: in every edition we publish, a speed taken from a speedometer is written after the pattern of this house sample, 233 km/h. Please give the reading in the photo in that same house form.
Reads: 102.5 km/h
